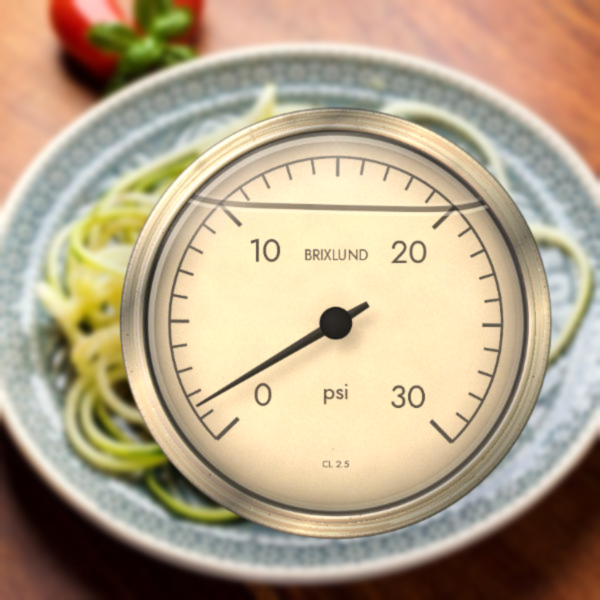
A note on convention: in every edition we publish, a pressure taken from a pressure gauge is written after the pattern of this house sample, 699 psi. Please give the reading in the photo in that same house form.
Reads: 1.5 psi
